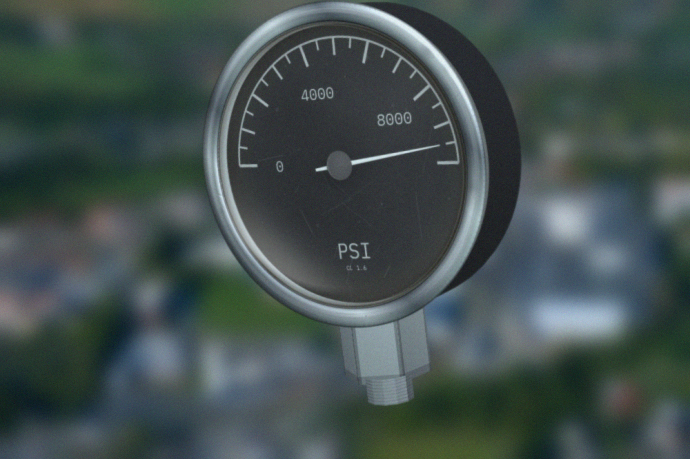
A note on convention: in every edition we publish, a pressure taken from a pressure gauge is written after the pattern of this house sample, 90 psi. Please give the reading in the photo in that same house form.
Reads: 9500 psi
